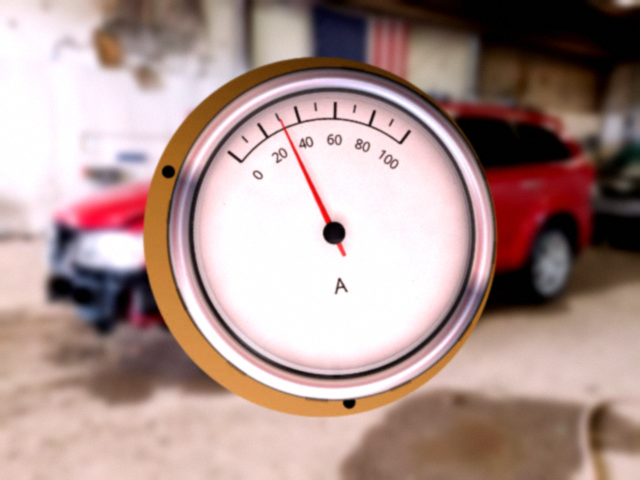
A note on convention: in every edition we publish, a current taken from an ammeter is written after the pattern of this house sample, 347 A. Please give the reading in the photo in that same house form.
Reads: 30 A
